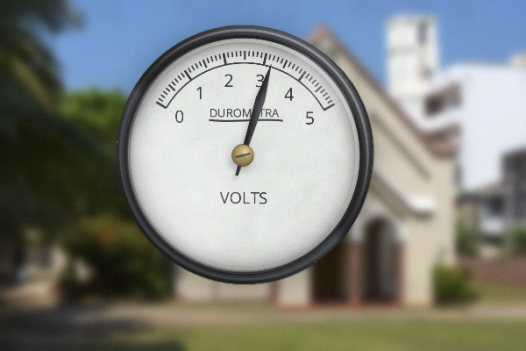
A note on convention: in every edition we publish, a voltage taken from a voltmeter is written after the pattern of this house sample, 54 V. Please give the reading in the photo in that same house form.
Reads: 3.2 V
